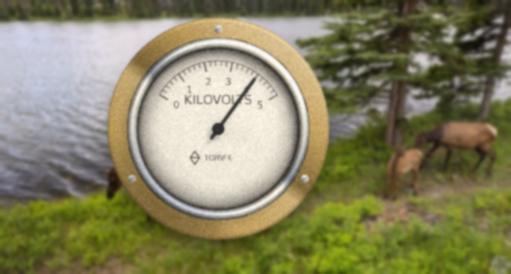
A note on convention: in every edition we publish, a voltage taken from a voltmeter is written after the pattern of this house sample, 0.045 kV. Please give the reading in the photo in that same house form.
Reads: 4 kV
